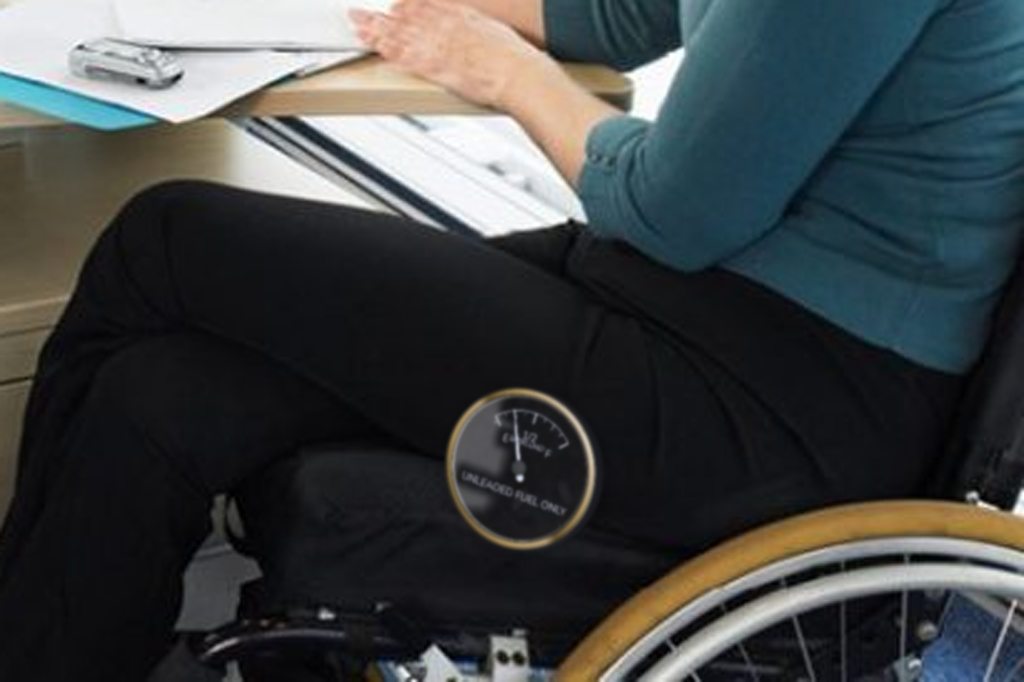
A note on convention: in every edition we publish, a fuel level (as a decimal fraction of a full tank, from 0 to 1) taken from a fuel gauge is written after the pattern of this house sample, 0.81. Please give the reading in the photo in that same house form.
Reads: 0.25
